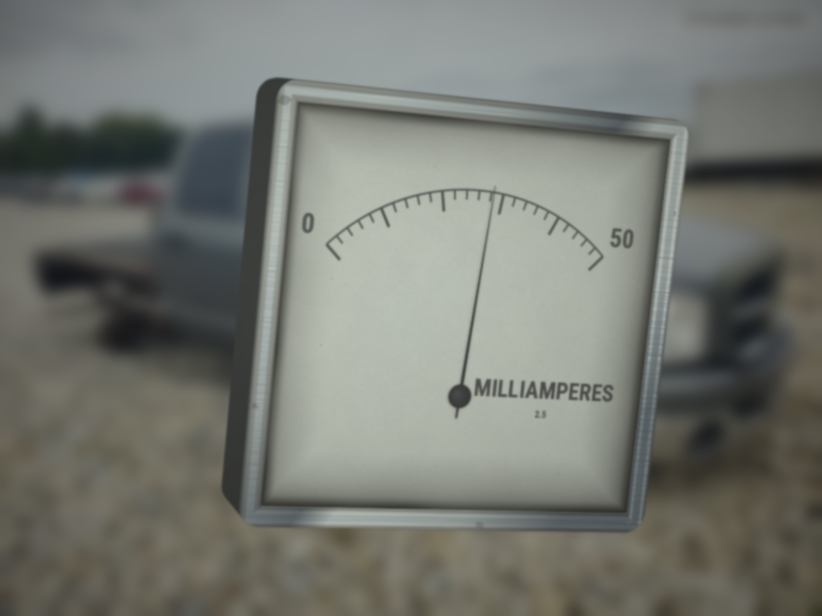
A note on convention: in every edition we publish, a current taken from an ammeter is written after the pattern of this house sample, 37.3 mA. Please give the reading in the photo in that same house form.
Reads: 28 mA
